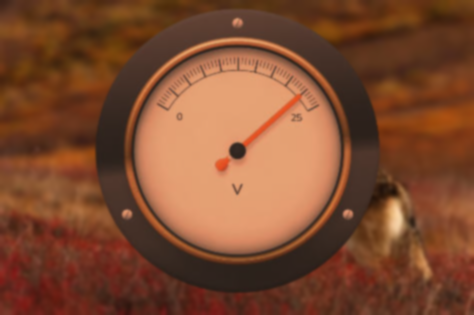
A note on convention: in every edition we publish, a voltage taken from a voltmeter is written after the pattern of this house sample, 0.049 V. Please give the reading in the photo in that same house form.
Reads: 22.5 V
